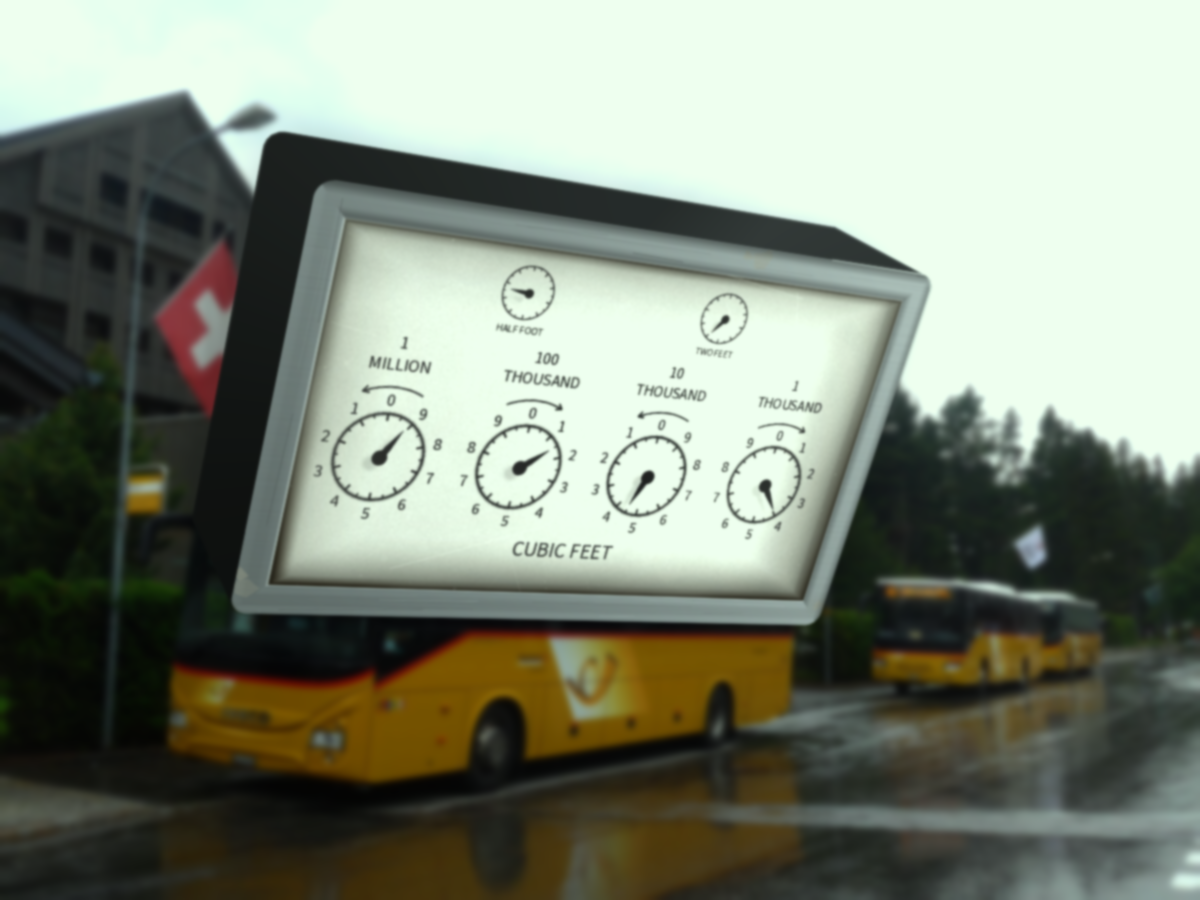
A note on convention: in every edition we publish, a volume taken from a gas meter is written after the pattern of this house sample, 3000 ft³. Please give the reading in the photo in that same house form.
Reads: 914400 ft³
